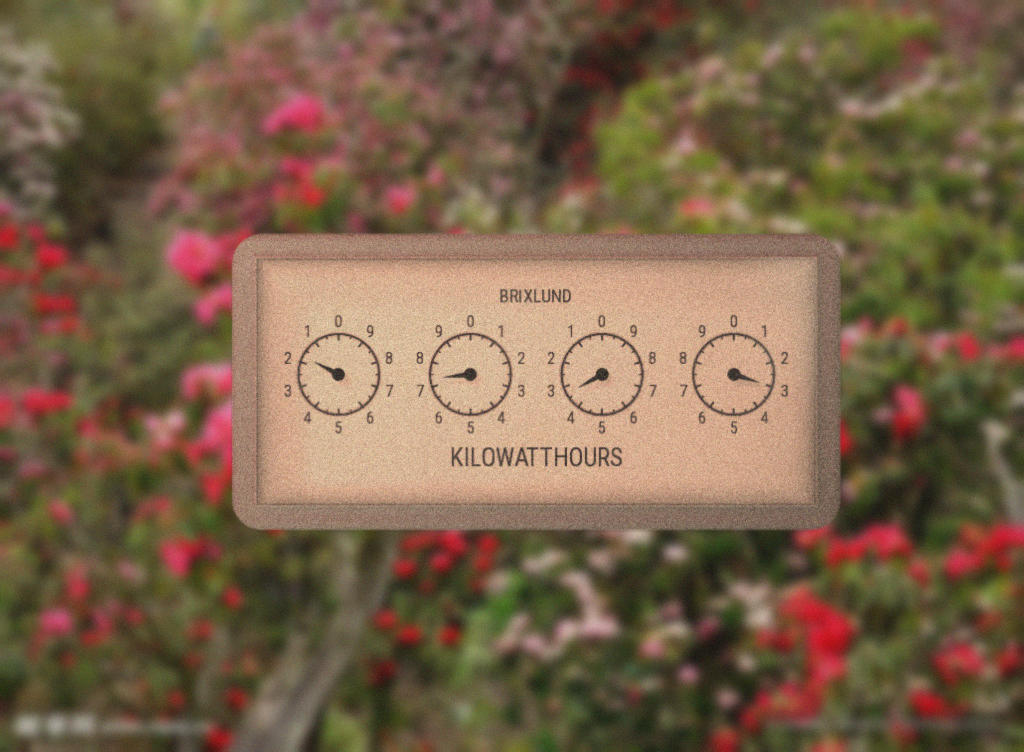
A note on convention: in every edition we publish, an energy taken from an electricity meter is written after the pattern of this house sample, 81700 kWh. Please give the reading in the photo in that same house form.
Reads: 1733 kWh
